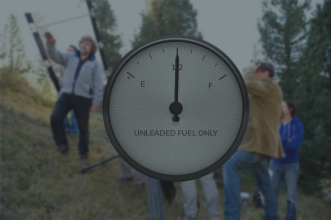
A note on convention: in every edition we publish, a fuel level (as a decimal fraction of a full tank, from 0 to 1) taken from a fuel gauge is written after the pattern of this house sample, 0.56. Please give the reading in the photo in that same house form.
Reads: 0.5
